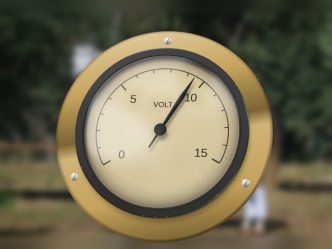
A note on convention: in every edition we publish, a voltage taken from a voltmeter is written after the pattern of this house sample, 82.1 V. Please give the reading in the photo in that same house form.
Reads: 9.5 V
